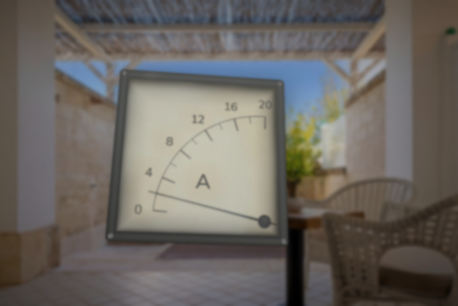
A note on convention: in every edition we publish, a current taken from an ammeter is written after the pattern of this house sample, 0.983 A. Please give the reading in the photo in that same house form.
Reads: 2 A
